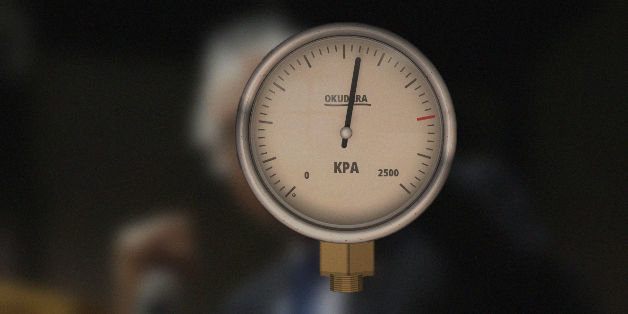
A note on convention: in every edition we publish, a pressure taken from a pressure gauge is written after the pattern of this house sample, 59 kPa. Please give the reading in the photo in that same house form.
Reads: 1350 kPa
